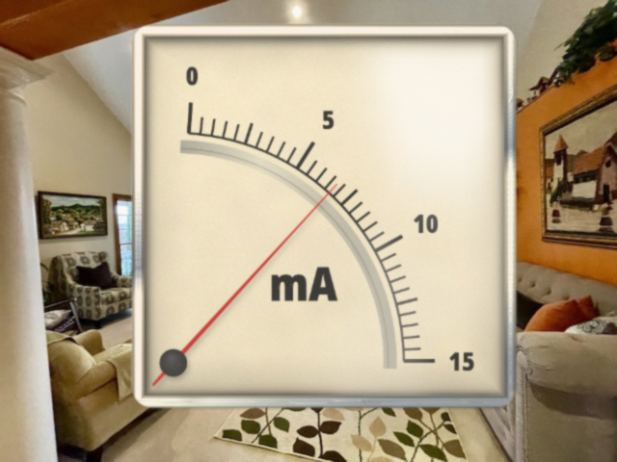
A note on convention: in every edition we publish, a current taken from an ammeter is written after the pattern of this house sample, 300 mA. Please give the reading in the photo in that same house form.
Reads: 6.75 mA
